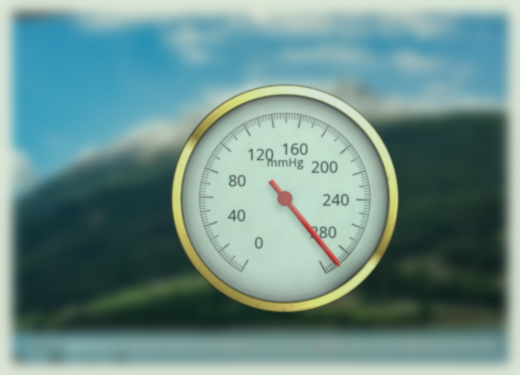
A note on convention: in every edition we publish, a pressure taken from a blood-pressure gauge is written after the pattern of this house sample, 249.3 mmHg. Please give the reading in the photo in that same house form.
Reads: 290 mmHg
